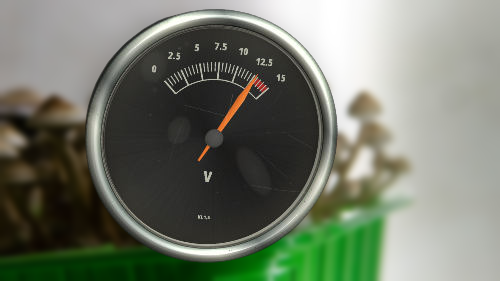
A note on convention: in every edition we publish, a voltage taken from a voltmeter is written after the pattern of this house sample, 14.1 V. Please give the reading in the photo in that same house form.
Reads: 12.5 V
